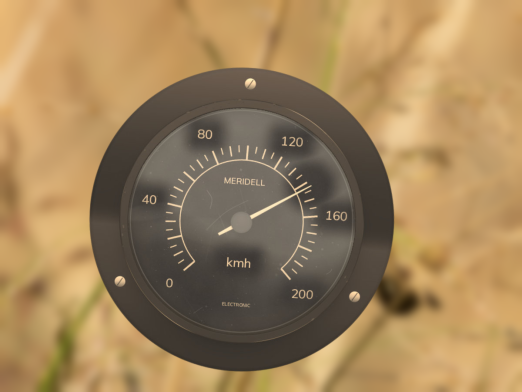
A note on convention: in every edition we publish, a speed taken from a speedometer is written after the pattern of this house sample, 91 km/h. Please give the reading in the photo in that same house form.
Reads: 142.5 km/h
